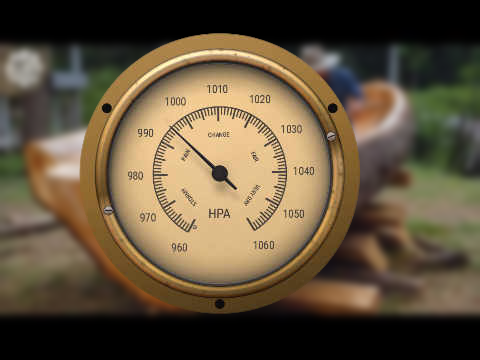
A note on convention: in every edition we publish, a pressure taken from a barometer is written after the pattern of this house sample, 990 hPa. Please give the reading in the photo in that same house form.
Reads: 995 hPa
